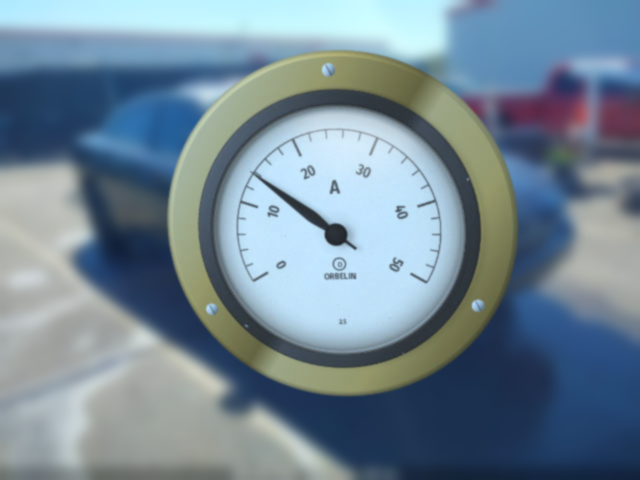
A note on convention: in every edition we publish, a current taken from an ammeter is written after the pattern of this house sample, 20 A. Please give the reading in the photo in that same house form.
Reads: 14 A
